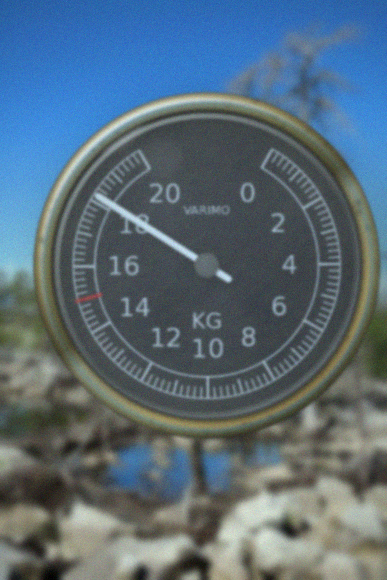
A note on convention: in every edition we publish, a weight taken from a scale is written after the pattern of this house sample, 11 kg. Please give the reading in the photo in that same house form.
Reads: 18.2 kg
